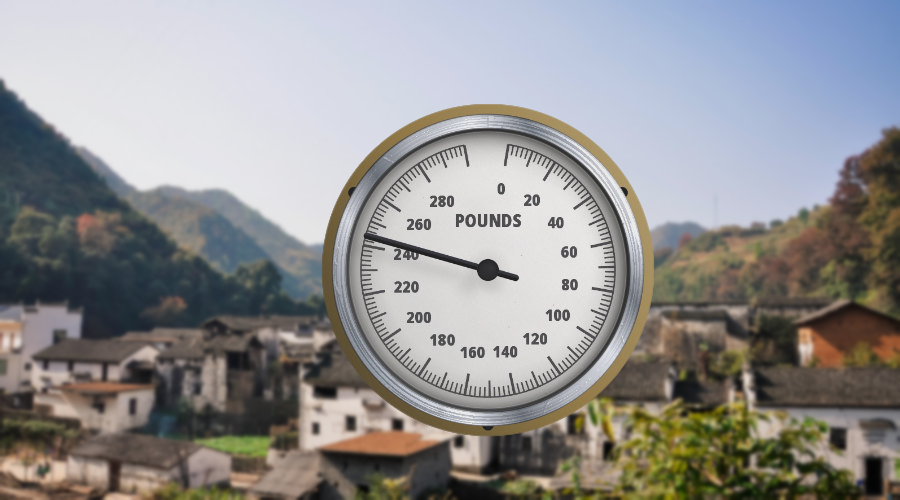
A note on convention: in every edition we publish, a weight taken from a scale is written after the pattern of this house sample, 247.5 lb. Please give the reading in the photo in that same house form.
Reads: 244 lb
